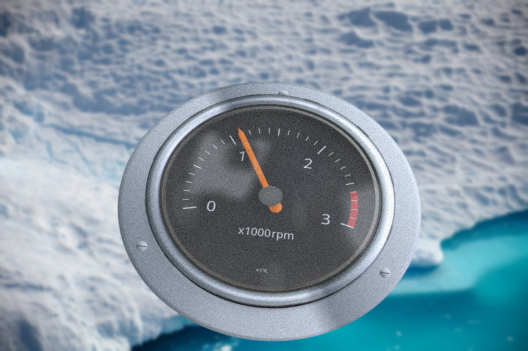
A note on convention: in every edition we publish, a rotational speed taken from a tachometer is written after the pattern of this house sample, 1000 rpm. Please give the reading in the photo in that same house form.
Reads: 1100 rpm
